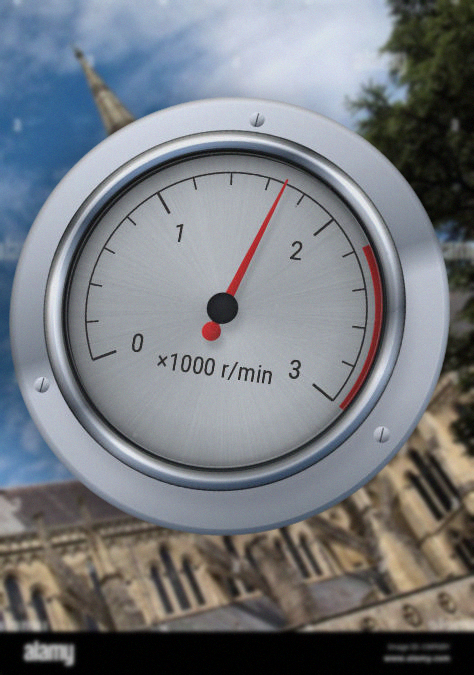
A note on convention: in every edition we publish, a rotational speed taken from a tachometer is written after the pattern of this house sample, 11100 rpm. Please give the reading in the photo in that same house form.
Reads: 1700 rpm
